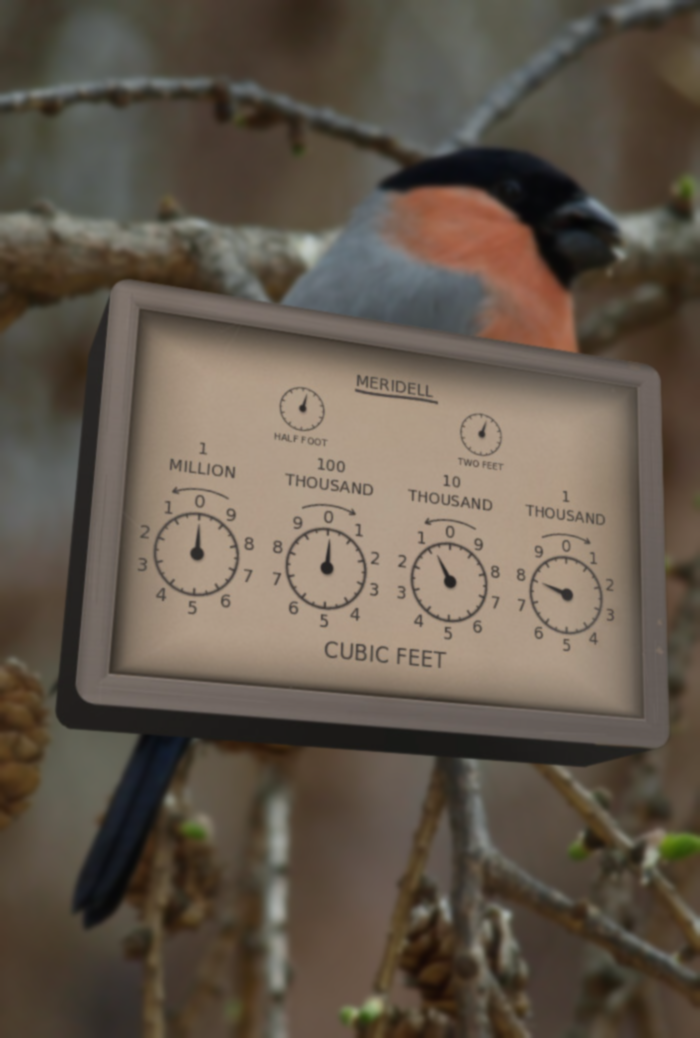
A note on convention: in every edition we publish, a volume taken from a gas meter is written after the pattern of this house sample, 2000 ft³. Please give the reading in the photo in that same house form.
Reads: 800 ft³
